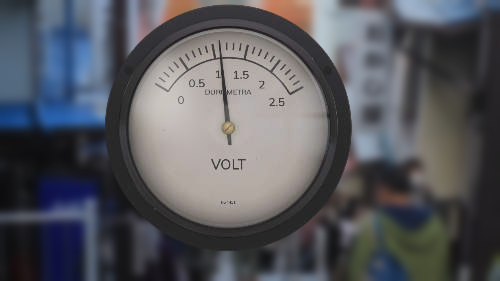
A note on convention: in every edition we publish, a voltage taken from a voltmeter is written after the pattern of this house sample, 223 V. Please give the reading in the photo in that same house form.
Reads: 1.1 V
